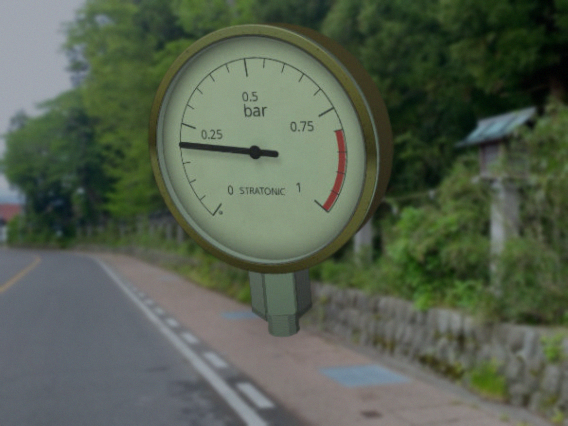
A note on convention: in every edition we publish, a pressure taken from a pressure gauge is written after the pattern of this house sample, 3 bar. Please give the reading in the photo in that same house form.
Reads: 0.2 bar
